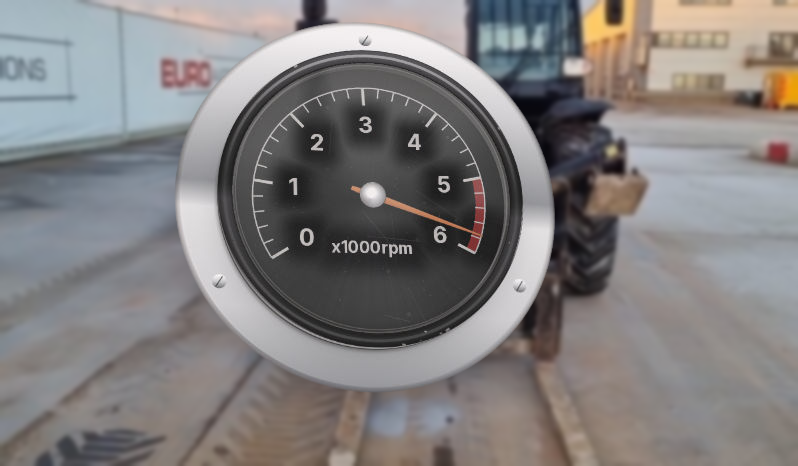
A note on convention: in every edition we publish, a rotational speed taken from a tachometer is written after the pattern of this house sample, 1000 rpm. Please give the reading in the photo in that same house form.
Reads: 5800 rpm
